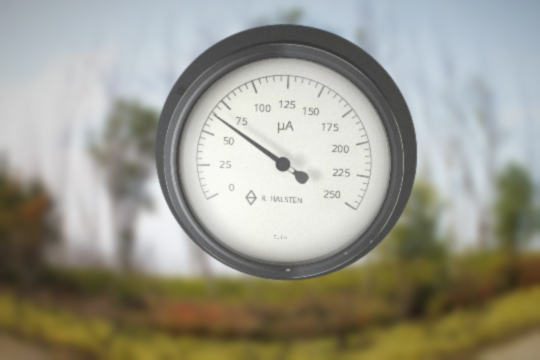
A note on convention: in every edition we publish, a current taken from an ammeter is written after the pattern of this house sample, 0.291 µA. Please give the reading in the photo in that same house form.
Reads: 65 µA
